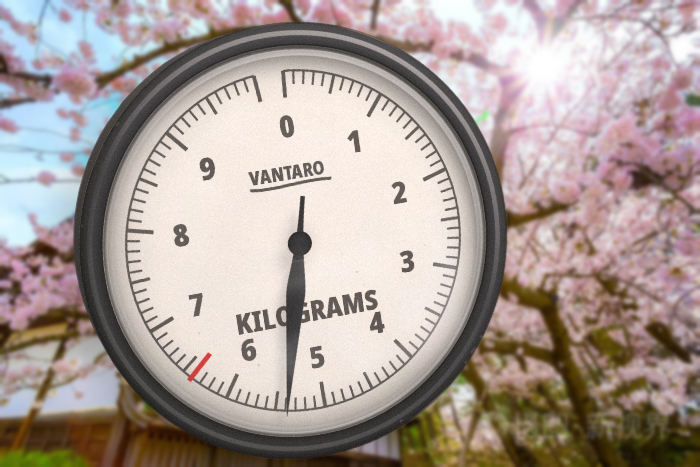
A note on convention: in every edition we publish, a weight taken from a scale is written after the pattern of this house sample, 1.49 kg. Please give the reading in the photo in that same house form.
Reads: 5.4 kg
